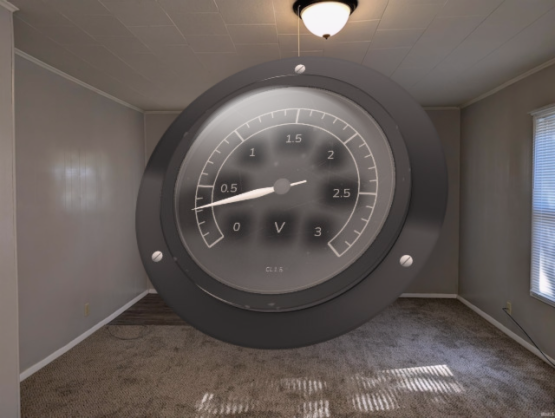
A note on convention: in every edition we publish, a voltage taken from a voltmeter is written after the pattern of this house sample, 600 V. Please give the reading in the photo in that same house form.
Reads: 0.3 V
